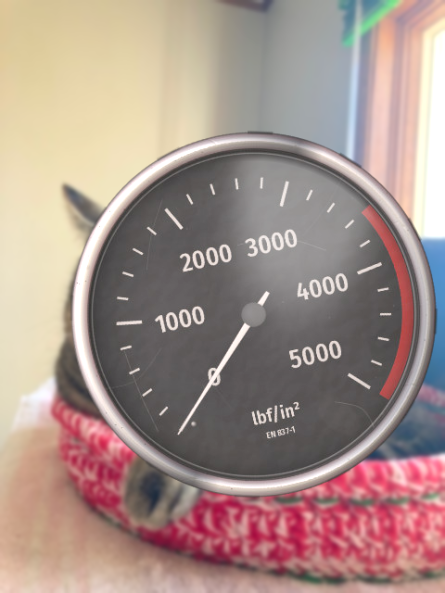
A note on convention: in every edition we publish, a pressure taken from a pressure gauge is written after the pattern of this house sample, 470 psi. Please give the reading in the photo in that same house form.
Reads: 0 psi
